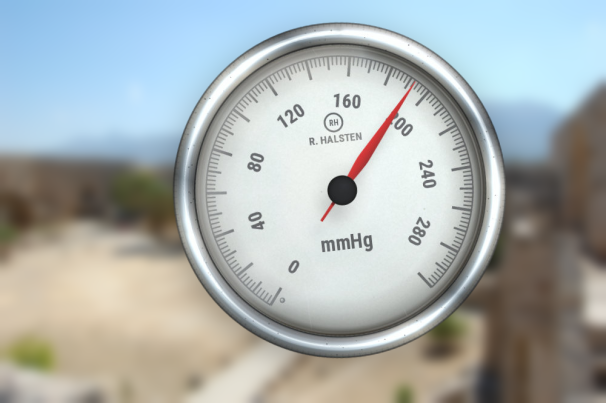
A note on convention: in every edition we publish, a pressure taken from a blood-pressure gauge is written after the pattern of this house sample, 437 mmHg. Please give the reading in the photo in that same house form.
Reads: 192 mmHg
